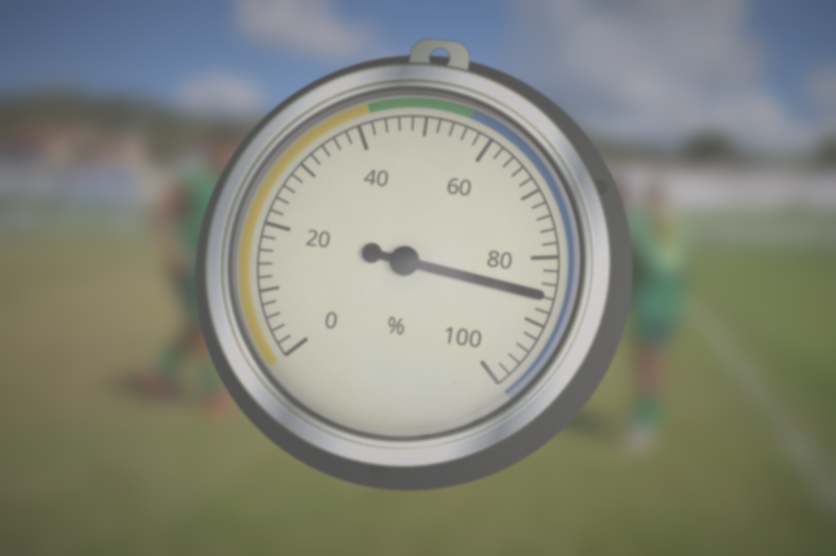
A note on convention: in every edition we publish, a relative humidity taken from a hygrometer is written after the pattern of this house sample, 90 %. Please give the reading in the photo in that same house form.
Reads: 86 %
